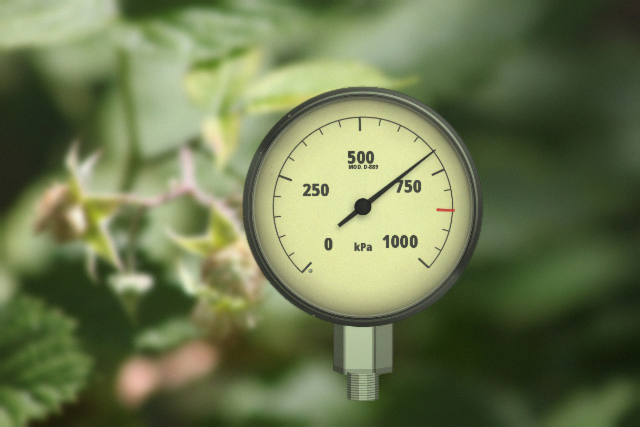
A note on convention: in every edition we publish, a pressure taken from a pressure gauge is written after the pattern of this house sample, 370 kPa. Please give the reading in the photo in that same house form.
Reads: 700 kPa
